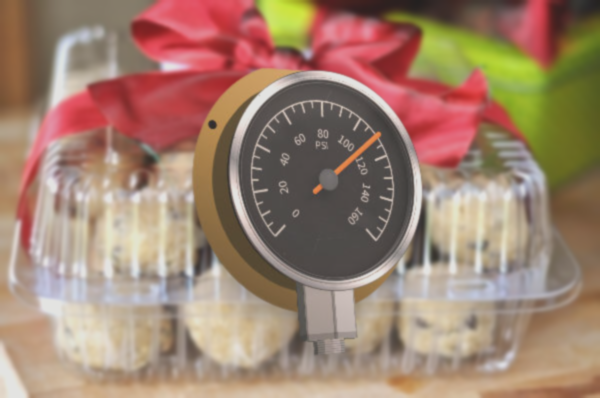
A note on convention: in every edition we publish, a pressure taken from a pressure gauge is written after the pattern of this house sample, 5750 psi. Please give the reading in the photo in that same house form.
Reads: 110 psi
